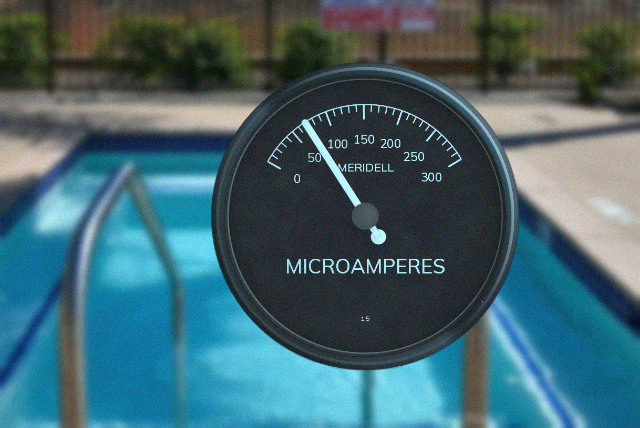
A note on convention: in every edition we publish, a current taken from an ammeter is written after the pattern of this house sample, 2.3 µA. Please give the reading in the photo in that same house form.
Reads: 70 µA
